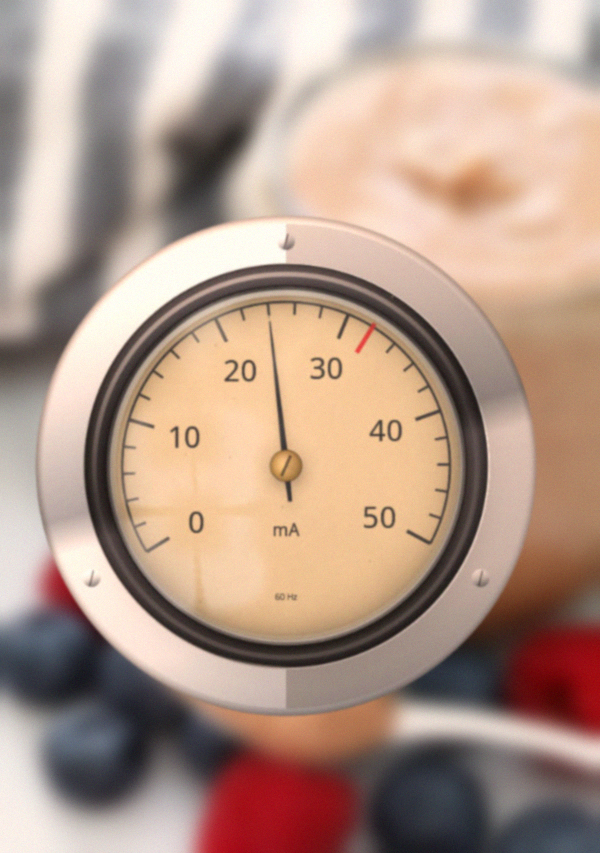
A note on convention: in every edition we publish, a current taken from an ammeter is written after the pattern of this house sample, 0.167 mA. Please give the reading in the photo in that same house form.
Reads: 24 mA
